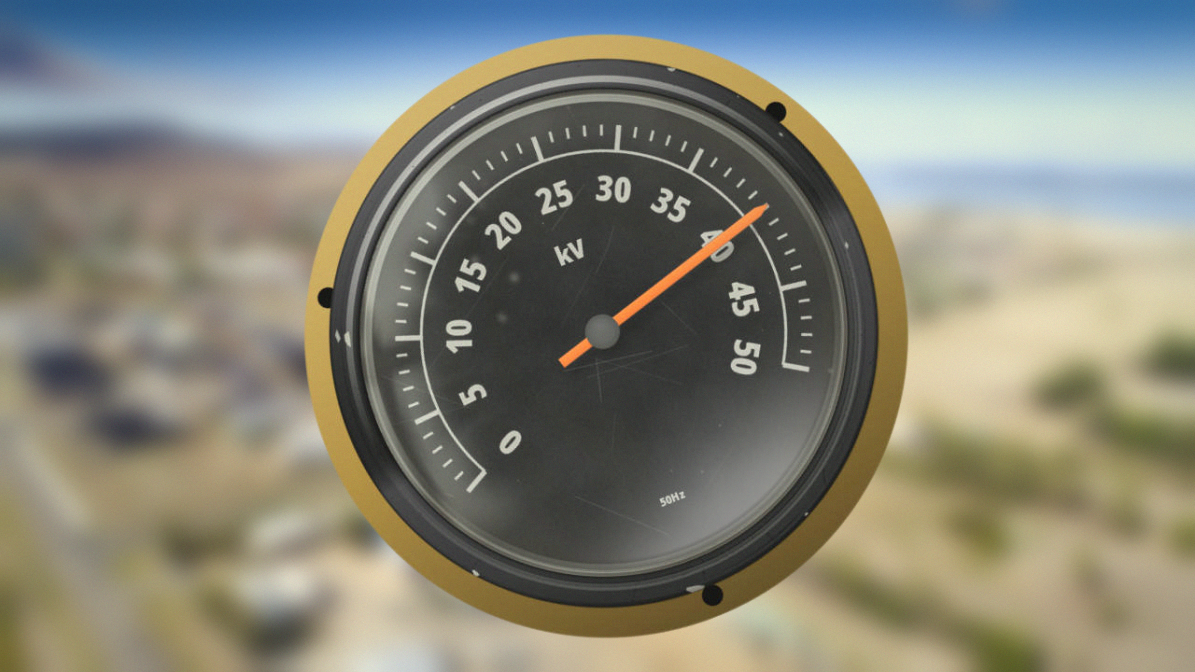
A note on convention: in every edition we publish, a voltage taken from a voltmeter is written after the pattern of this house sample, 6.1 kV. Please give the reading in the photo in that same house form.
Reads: 40 kV
